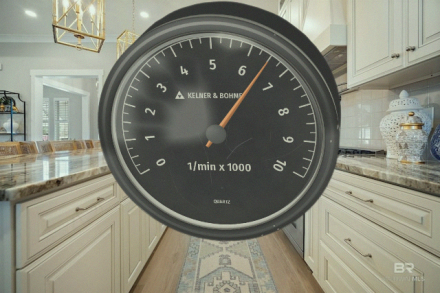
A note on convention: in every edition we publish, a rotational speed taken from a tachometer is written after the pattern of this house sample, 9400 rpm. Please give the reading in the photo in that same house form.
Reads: 6500 rpm
